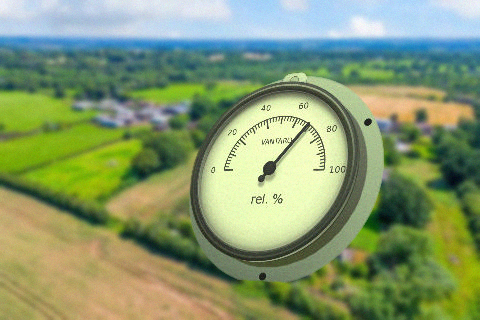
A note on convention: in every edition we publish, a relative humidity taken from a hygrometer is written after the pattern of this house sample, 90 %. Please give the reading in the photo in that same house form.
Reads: 70 %
